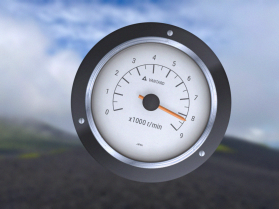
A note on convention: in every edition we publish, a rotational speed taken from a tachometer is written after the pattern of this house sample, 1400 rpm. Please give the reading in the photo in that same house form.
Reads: 8250 rpm
